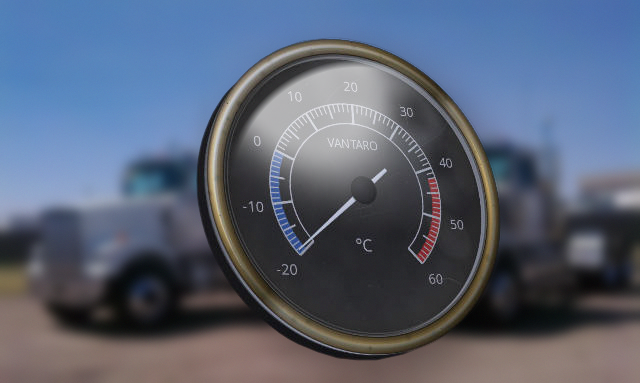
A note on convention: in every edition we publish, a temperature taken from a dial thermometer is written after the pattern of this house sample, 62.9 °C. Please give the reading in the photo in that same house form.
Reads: -19 °C
